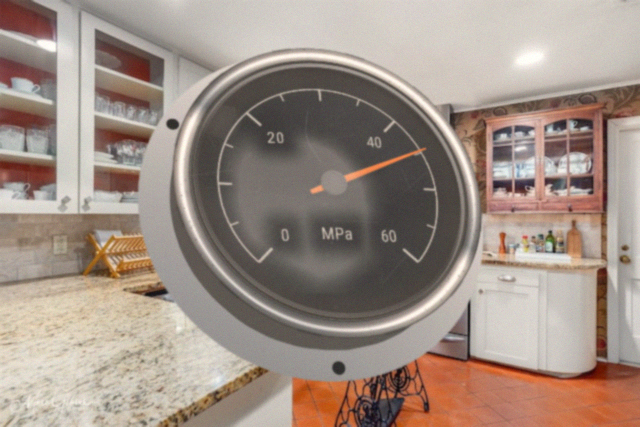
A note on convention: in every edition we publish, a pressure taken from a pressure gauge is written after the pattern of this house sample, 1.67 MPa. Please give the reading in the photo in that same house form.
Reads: 45 MPa
